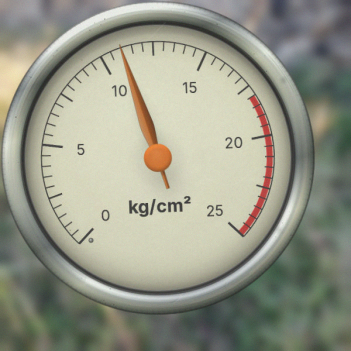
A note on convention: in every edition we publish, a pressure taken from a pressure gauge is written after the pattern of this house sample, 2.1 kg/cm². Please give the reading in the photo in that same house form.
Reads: 11 kg/cm²
